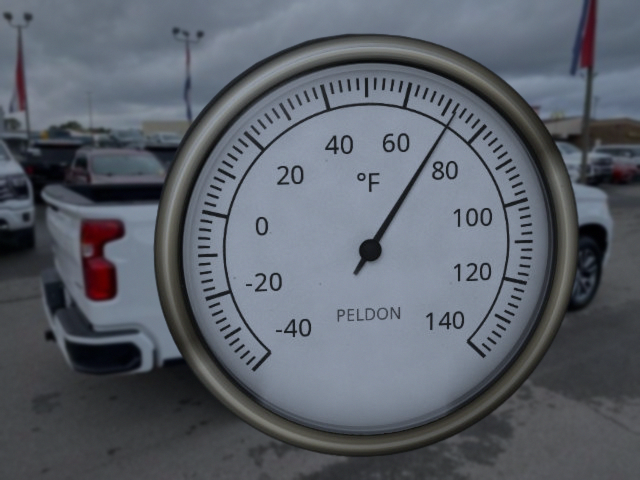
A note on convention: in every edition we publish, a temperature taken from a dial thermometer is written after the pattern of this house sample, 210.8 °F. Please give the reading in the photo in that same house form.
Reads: 72 °F
